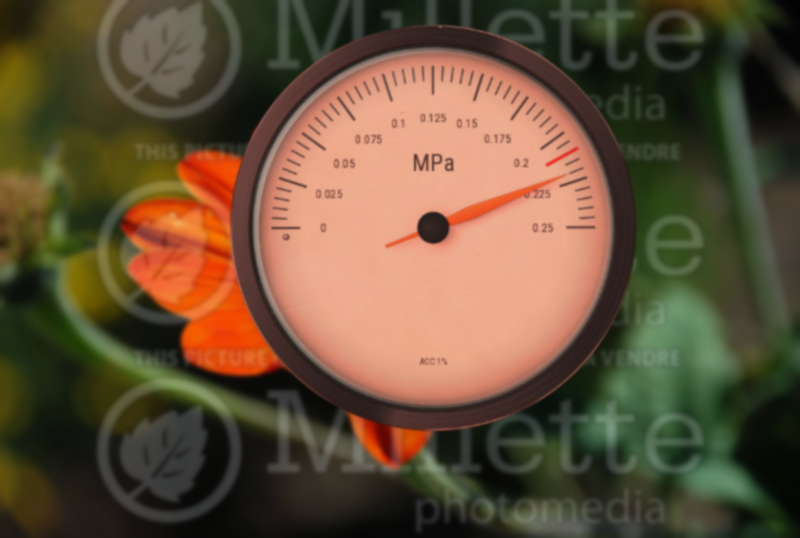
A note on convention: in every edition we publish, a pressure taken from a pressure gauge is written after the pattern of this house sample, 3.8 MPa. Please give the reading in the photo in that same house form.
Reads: 0.22 MPa
